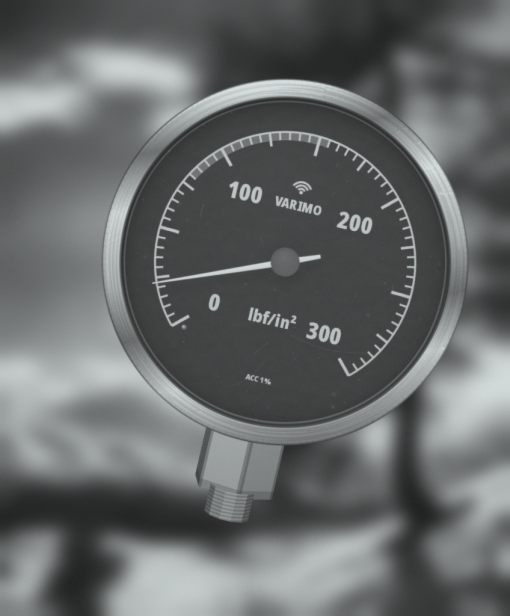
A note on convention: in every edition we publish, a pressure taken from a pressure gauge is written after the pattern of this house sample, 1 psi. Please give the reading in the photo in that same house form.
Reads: 22.5 psi
